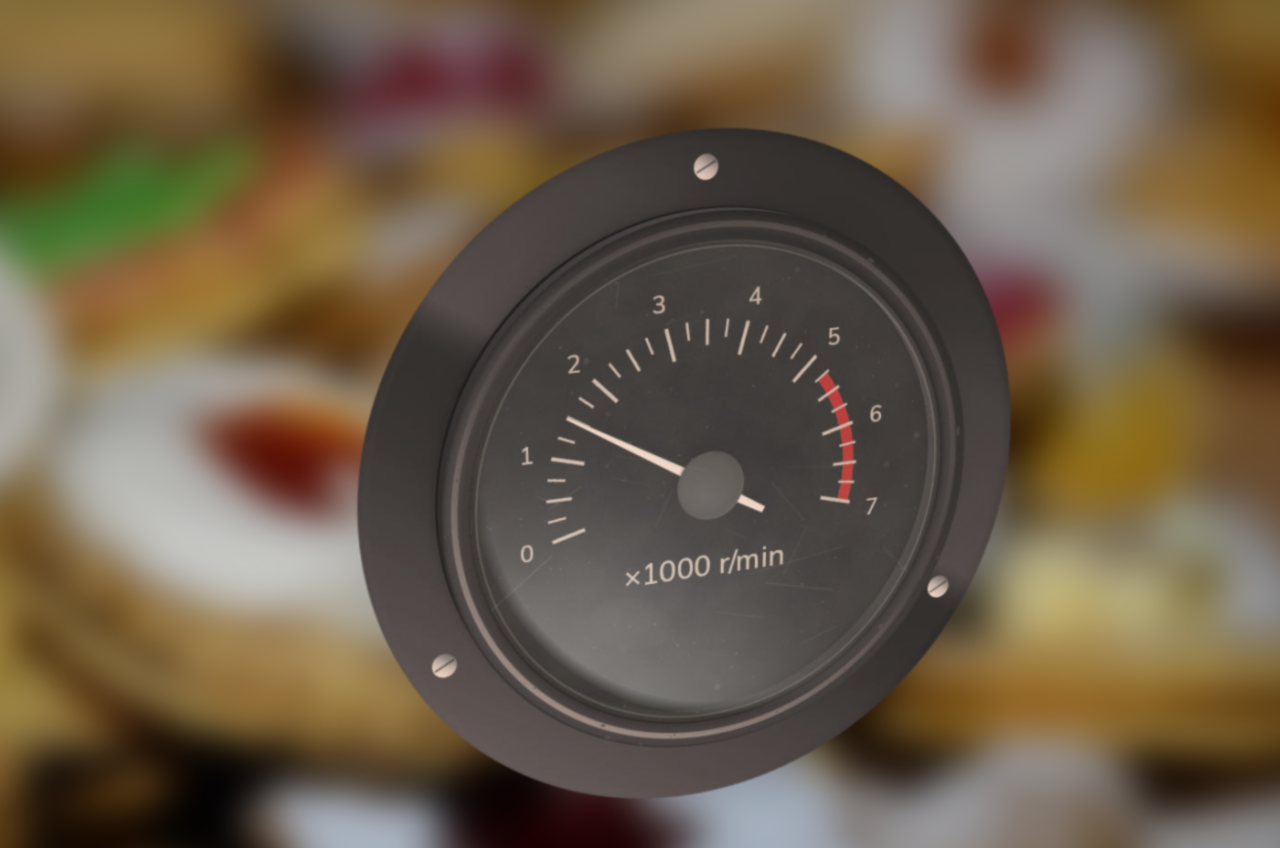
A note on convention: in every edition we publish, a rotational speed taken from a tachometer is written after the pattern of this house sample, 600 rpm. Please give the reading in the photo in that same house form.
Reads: 1500 rpm
